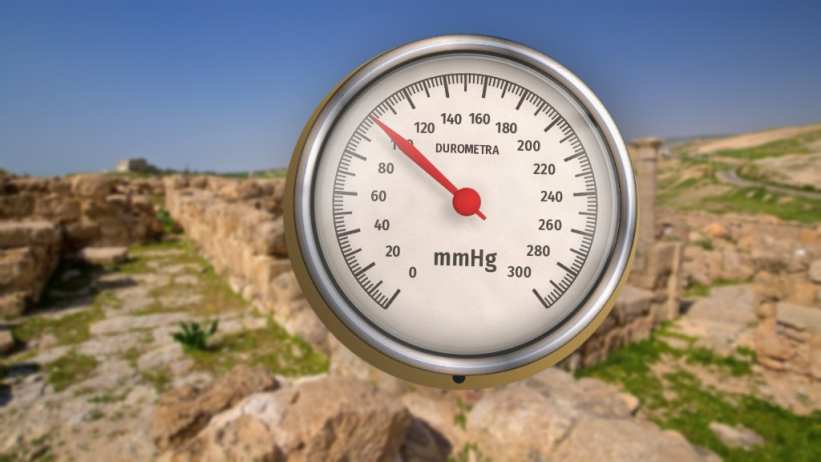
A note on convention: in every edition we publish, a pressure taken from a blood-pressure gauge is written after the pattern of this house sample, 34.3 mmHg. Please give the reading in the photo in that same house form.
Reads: 100 mmHg
